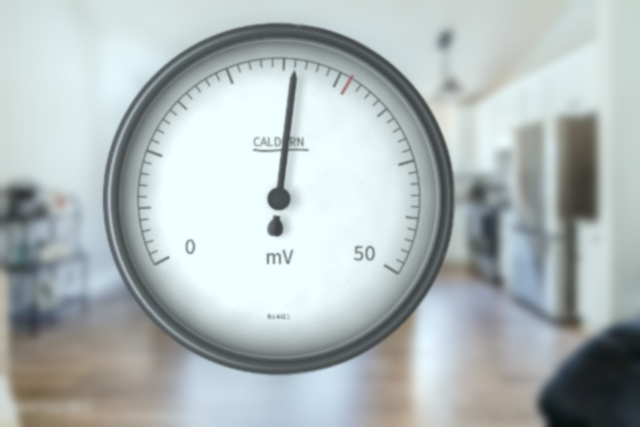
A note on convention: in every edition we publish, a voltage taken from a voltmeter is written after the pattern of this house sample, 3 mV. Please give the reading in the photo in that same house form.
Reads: 26 mV
